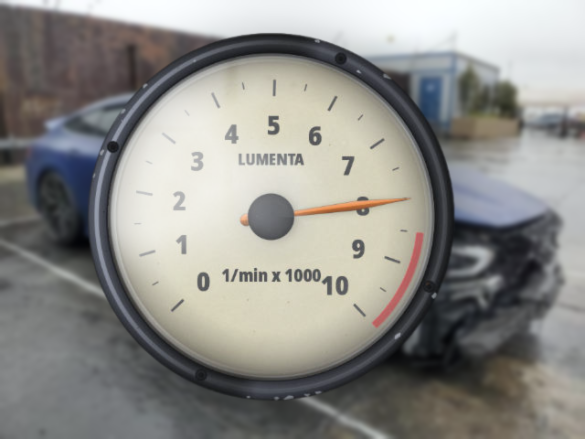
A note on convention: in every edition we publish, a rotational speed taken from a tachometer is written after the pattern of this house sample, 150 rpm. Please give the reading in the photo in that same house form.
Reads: 8000 rpm
